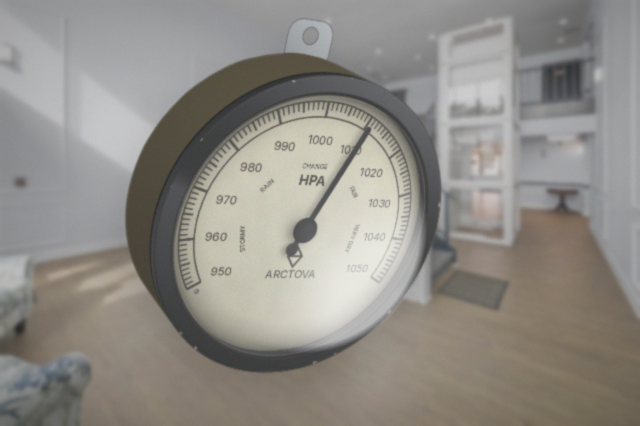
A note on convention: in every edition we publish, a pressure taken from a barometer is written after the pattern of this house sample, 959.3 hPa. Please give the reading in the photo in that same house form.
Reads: 1010 hPa
